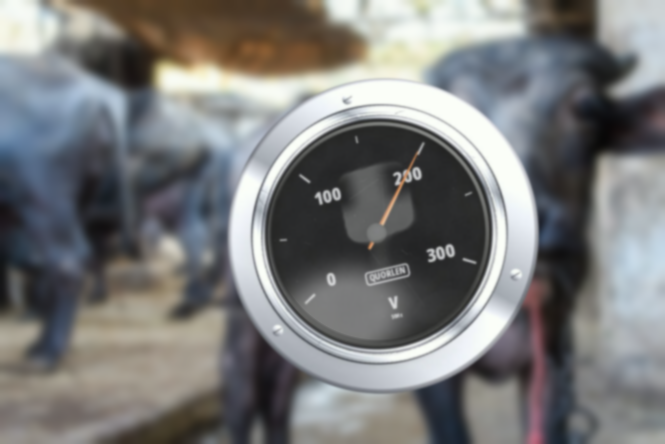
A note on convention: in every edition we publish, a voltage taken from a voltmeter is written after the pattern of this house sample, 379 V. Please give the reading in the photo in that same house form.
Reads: 200 V
